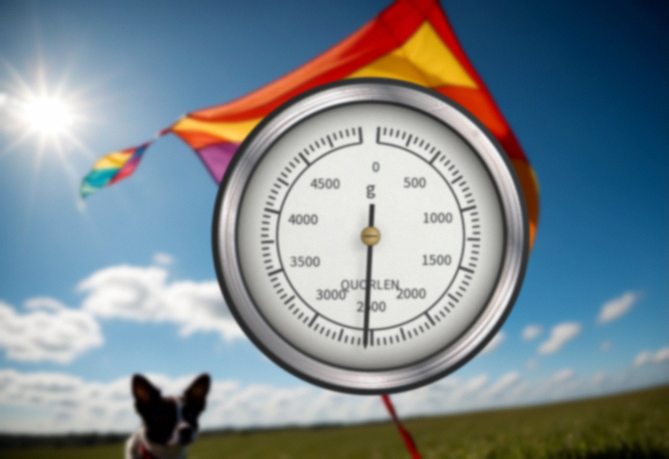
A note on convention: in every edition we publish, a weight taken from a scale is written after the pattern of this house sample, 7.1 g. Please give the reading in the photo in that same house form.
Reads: 2550 g
